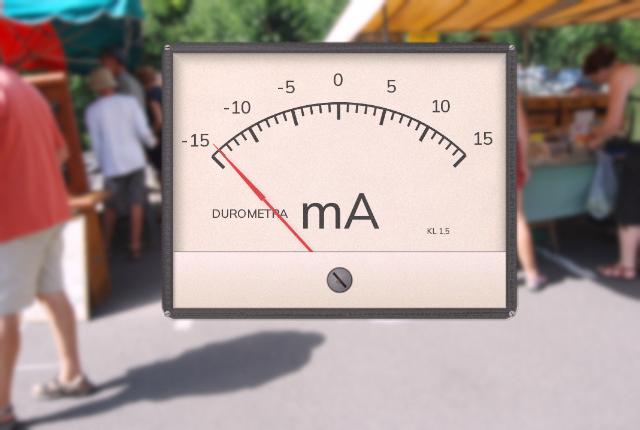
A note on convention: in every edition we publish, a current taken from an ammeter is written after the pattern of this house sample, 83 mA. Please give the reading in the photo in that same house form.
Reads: -14 mA
